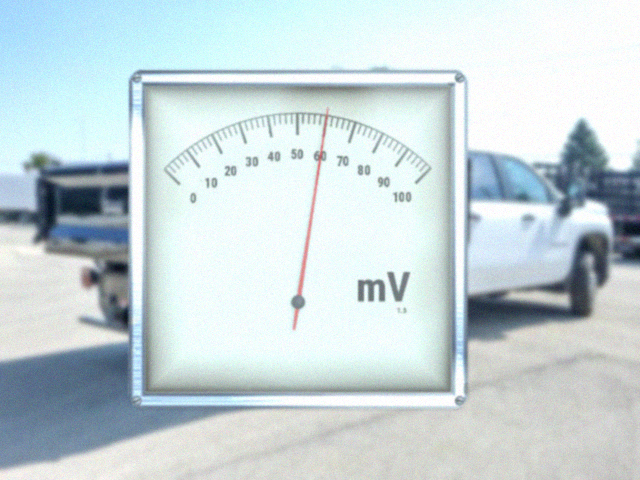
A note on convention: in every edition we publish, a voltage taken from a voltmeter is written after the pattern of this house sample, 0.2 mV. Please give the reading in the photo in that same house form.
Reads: 60 mV
